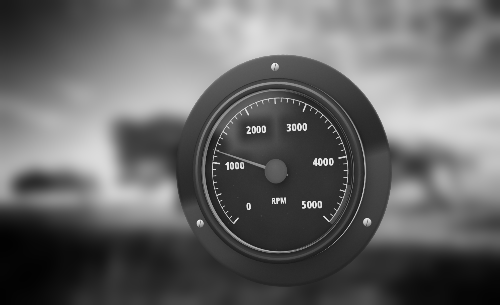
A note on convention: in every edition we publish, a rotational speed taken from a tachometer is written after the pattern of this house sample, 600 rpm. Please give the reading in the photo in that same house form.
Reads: 1200 rpm
